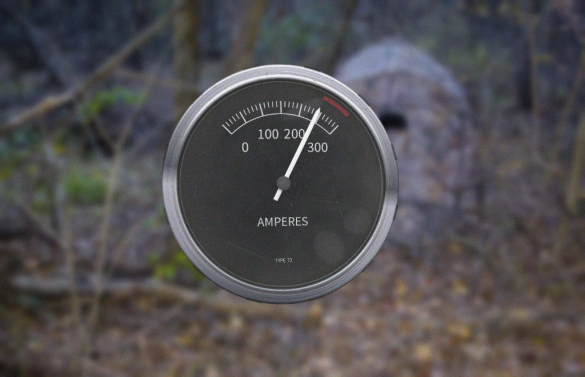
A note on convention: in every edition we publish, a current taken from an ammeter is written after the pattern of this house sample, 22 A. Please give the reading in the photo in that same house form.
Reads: 240 A
